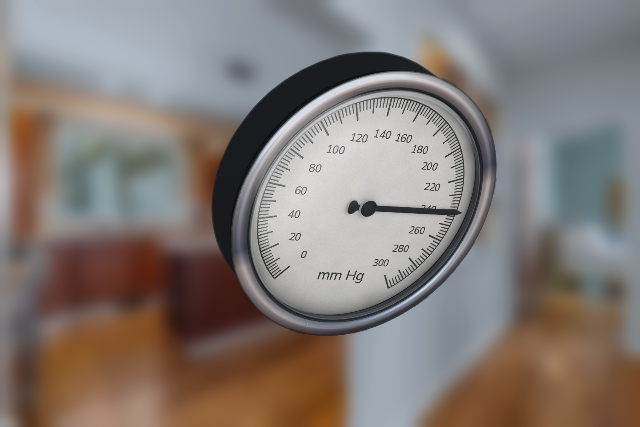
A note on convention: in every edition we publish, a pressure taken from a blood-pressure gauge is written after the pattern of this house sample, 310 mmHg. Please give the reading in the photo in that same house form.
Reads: 240 mmHg
